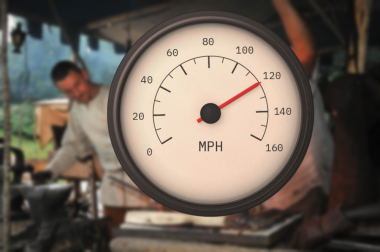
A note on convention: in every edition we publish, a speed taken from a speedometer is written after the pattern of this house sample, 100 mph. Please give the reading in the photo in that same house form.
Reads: 120 mph
